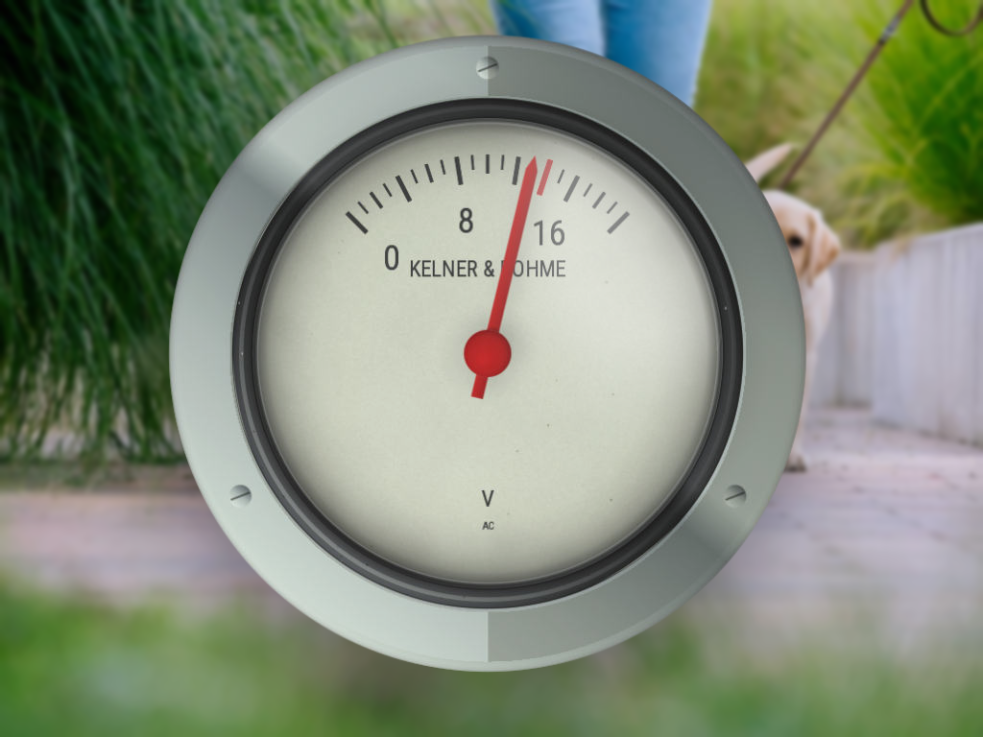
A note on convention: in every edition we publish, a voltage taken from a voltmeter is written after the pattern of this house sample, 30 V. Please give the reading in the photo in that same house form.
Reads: 13 V
